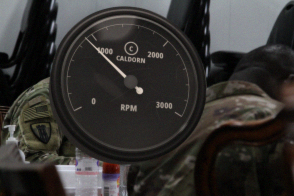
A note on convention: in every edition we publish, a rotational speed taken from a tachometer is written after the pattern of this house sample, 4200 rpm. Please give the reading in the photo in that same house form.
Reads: 900 rpm
